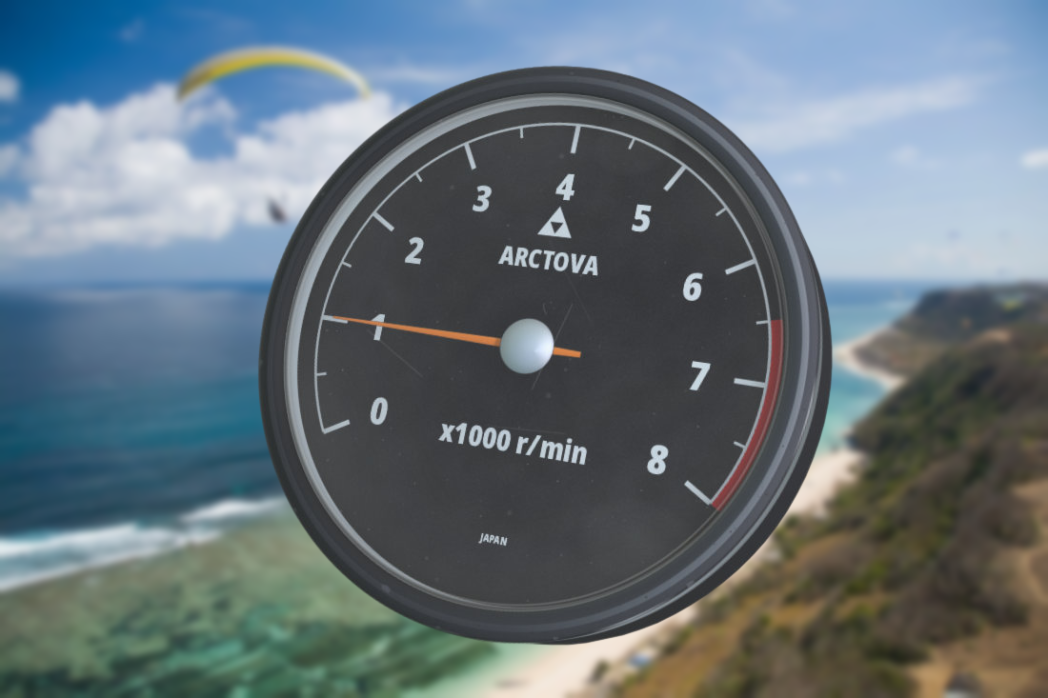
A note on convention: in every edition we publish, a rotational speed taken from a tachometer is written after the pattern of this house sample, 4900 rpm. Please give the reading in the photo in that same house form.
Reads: 1000 rpm
